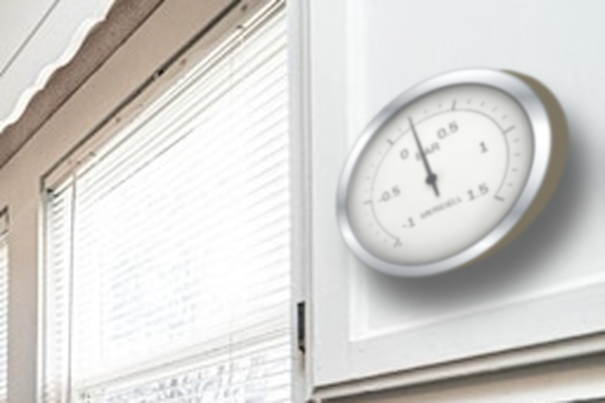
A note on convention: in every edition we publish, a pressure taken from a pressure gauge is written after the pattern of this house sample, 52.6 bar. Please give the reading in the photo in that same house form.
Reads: 0.2 bar
